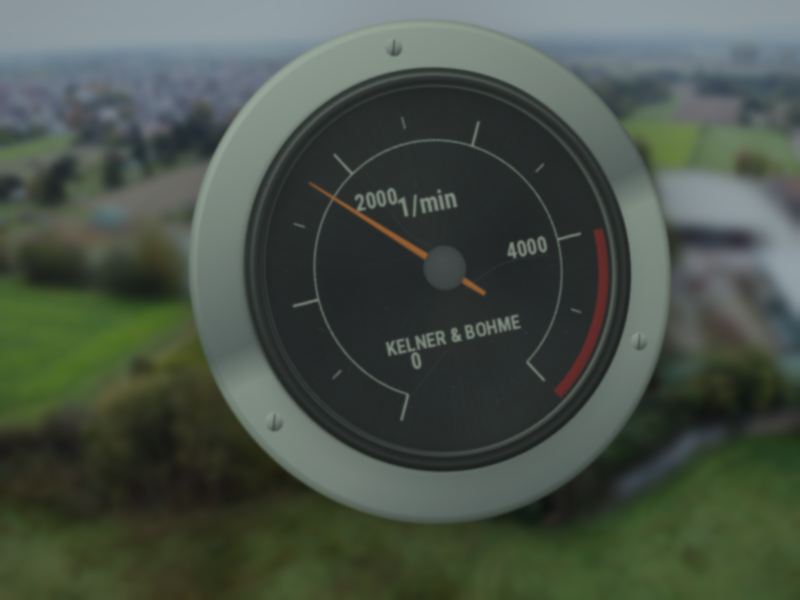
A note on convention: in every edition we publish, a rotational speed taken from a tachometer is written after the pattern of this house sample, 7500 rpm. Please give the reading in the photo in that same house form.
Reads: 1750 rpm
